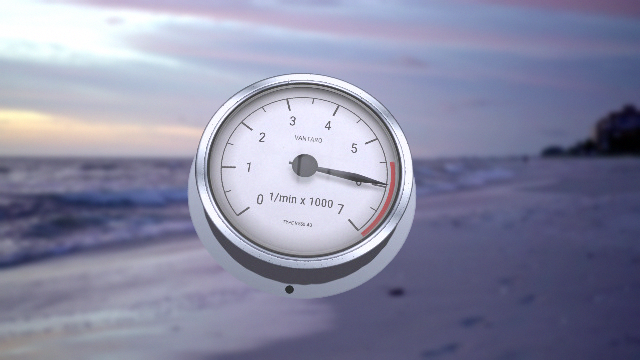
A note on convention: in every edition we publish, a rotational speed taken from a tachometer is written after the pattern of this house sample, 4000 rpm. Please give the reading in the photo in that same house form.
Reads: 6000 rpm
